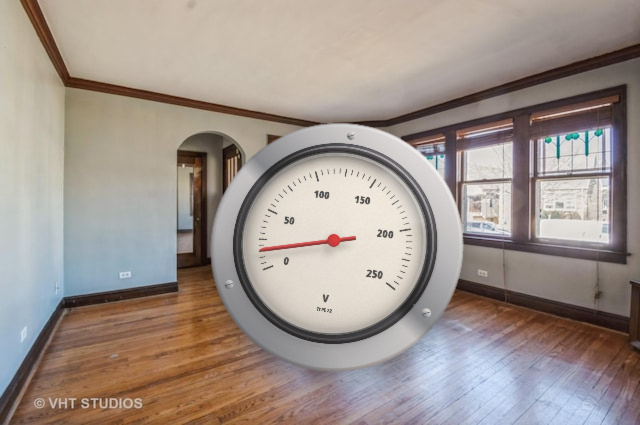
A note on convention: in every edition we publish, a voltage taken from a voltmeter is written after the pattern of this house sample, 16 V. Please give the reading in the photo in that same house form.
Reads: 15 V
